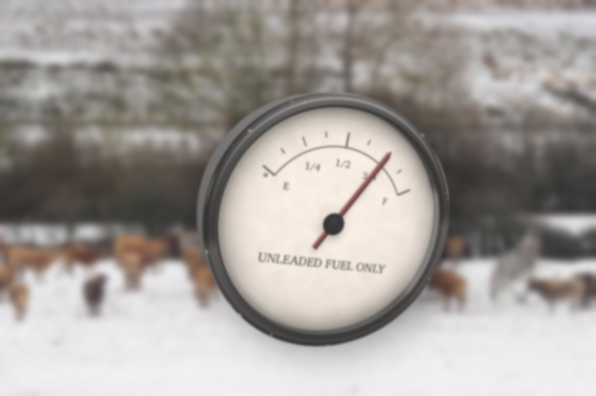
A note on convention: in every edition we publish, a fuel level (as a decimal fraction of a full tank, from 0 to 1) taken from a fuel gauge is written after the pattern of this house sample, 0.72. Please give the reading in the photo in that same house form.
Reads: 0.75
